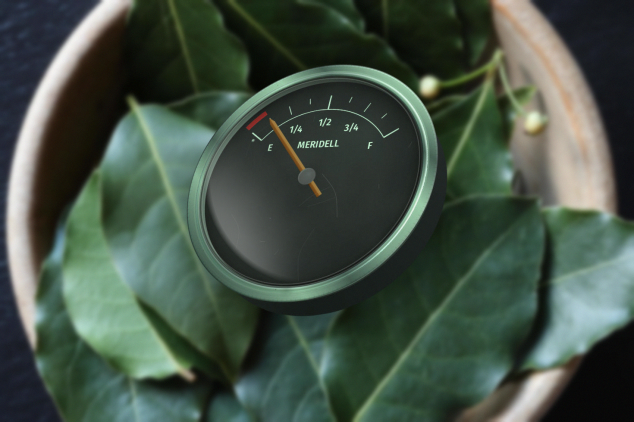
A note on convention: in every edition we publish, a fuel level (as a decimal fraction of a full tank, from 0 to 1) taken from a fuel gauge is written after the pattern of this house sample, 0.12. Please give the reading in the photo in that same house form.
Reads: 0.125
